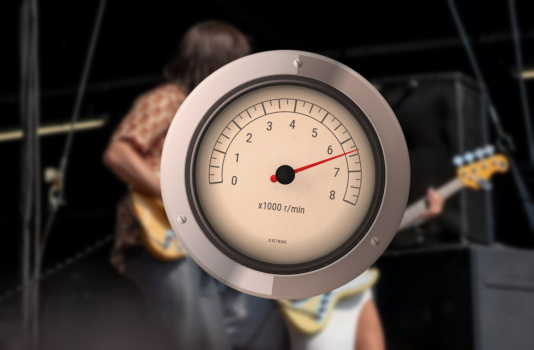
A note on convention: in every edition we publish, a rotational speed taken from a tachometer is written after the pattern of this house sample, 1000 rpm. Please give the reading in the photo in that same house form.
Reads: 6375 rpm
